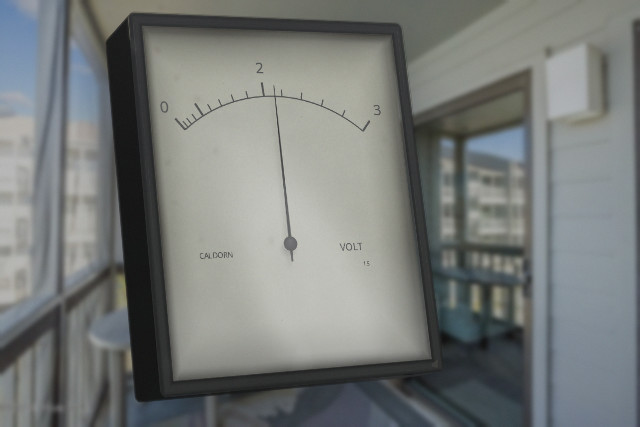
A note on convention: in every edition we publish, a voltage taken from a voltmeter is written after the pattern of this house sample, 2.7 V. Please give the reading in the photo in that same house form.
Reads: 2.1 V
